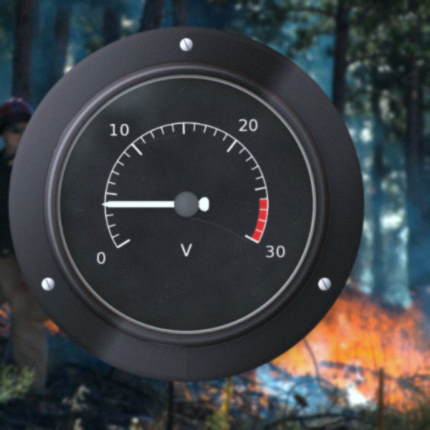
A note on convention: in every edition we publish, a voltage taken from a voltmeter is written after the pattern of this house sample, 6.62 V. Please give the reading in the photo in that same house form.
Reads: 4 V
